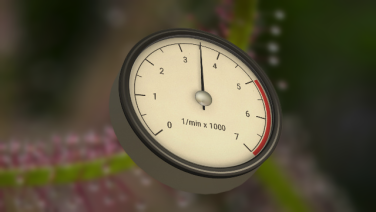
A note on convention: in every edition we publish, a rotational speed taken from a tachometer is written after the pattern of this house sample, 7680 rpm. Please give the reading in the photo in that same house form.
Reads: 3500 rpm
